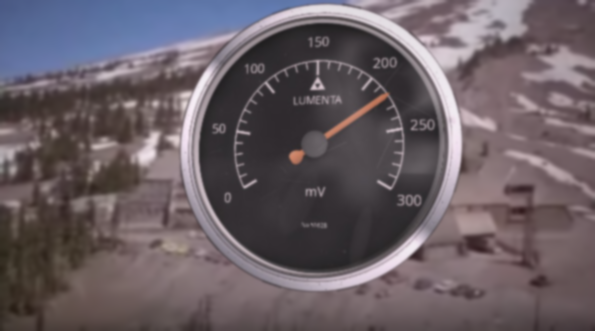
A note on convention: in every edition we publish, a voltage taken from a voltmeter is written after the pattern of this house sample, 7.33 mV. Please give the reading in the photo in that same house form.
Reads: 220 mV
